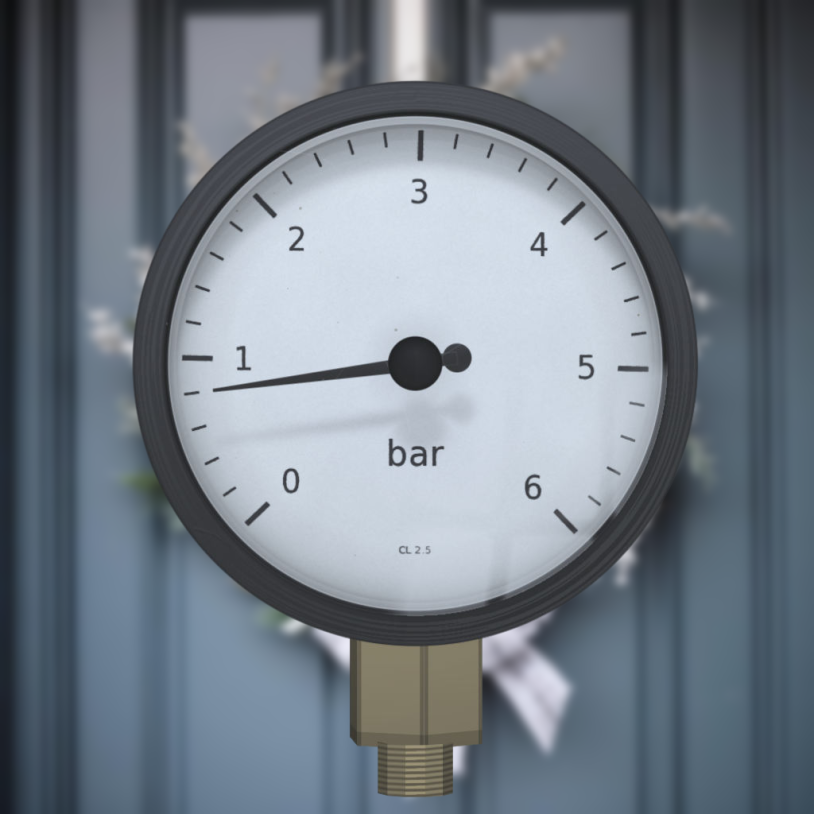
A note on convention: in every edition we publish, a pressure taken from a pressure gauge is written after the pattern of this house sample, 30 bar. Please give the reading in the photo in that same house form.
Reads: 0.8 bar
